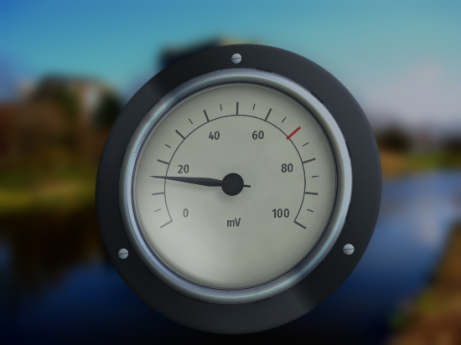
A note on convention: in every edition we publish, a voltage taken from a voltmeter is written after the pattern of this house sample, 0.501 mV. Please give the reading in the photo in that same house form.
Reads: 15 mV
